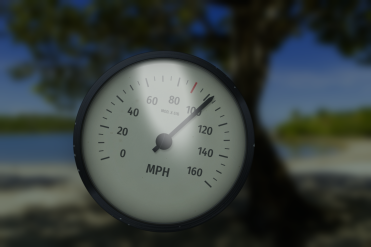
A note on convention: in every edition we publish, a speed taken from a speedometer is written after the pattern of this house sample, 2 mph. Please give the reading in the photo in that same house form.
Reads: 102.5 mph
